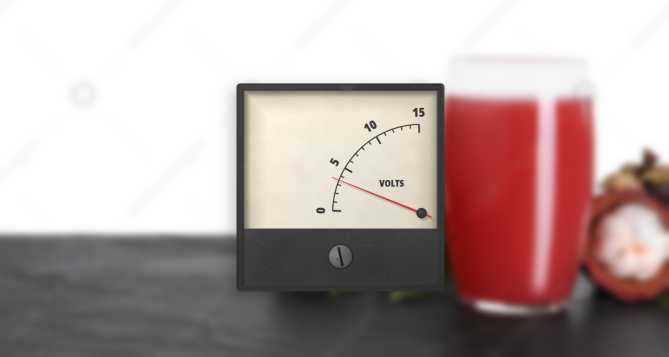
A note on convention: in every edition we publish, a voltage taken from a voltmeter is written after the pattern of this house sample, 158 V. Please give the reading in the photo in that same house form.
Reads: 3.5 V
